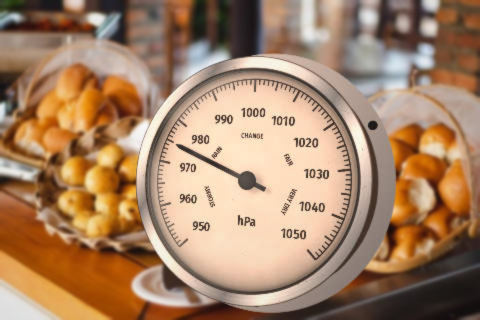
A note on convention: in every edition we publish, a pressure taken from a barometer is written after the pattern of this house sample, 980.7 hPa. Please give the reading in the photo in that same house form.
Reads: 975 hPa
